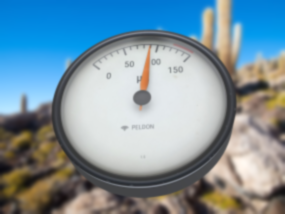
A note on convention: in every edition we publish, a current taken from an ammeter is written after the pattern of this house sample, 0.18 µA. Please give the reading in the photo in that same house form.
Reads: 90 µA
